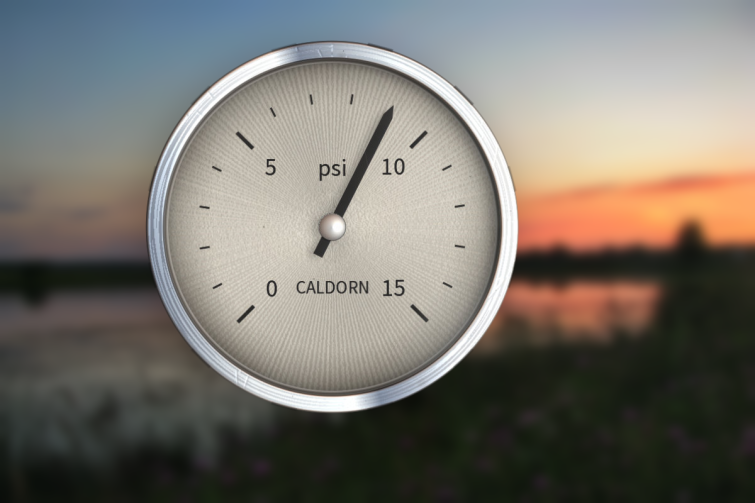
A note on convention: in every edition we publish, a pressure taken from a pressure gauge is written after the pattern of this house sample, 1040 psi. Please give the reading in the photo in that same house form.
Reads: 9 psi
